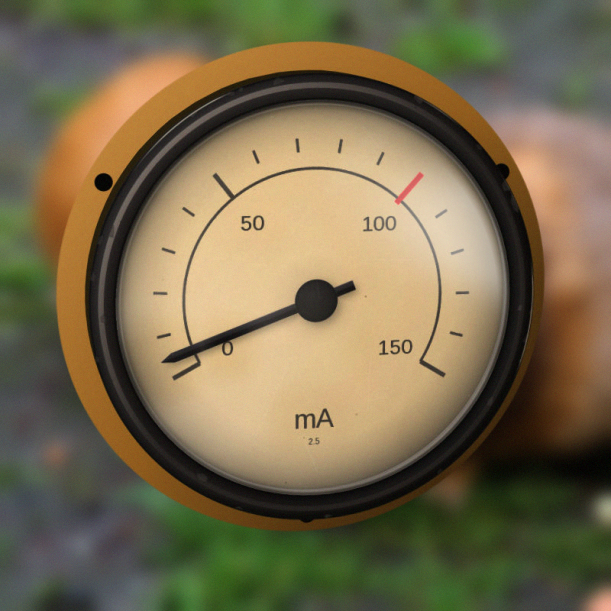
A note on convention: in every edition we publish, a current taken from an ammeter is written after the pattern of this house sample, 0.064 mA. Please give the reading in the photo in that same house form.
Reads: 5 mA
